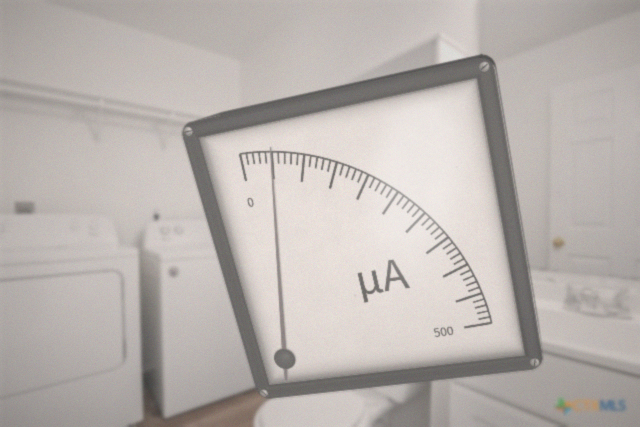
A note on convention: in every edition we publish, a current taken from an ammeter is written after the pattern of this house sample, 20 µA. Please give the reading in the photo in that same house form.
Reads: 50 µA
